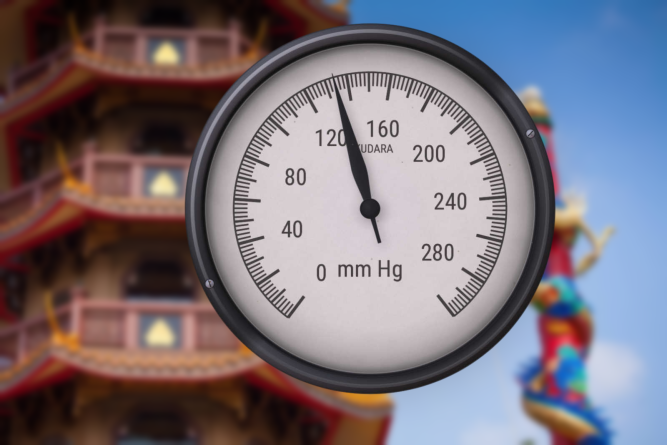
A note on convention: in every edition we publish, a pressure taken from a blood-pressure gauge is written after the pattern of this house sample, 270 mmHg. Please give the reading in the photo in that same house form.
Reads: 134 mmHg
